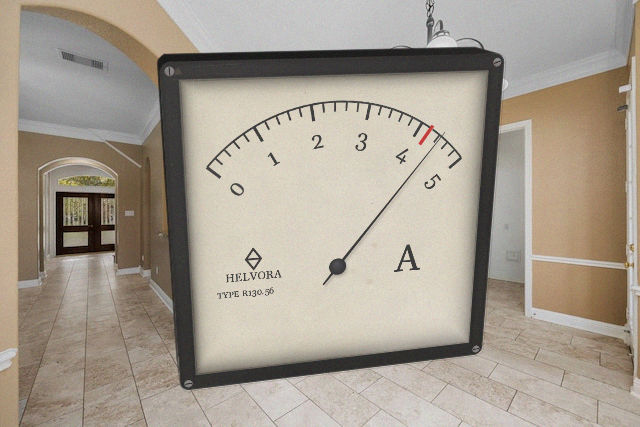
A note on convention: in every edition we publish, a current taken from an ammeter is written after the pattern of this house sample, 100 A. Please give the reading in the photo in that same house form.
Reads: 4.4 A
